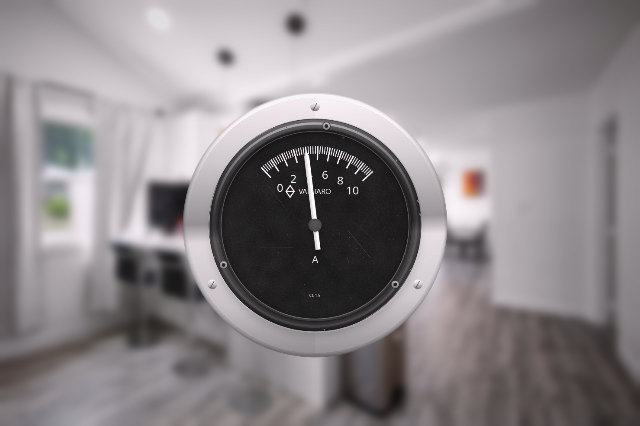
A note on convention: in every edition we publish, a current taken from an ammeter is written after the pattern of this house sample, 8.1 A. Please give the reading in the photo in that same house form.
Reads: 4 A
